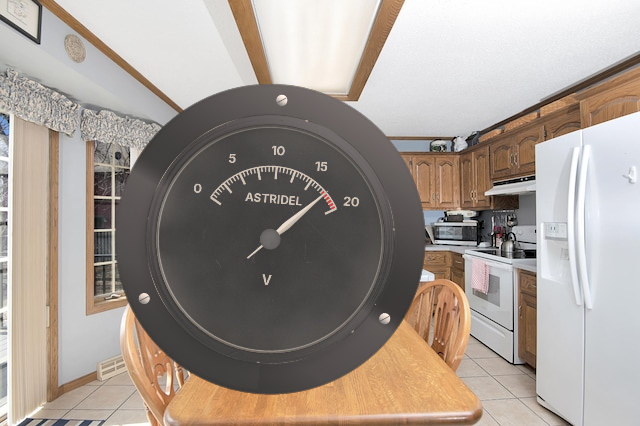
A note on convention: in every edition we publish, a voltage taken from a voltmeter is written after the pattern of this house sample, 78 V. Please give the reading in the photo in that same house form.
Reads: 17.5 V
